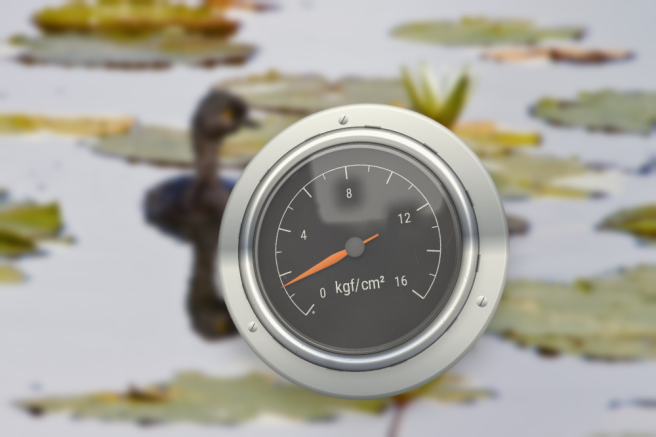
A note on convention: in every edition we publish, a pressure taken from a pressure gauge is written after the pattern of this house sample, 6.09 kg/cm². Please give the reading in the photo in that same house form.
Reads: 1.5 kg/cm²
